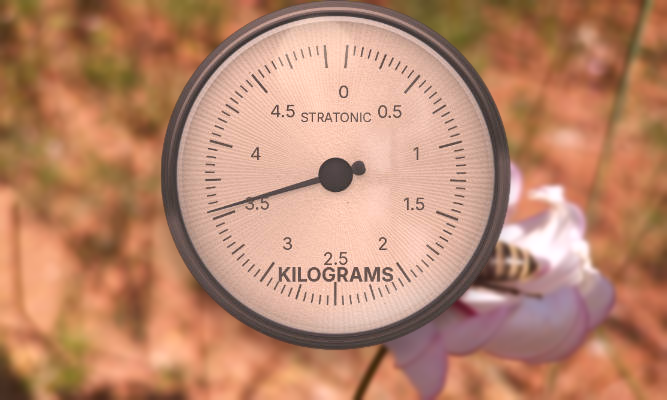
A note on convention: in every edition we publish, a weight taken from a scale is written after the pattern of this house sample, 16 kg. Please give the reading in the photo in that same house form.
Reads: 3.55 kg
